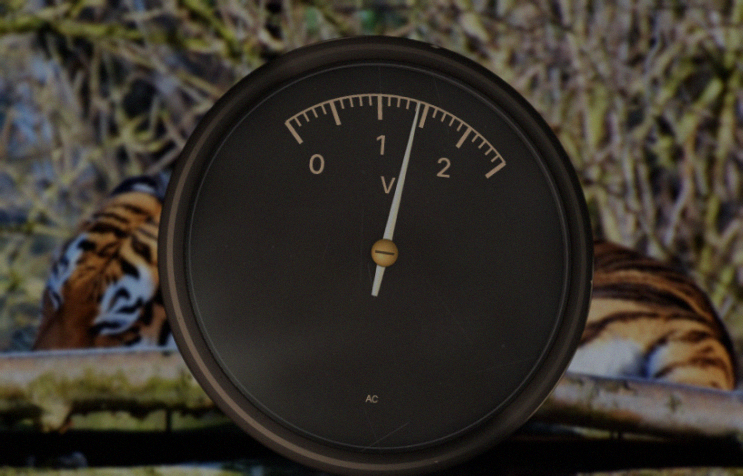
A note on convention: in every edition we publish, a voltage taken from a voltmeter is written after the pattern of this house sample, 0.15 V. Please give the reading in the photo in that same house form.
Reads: 1.4 V
